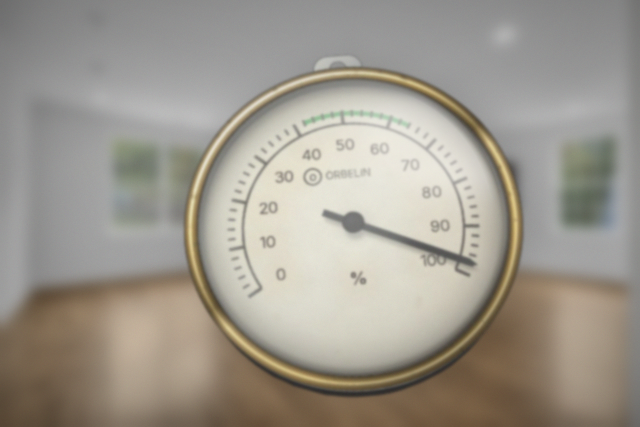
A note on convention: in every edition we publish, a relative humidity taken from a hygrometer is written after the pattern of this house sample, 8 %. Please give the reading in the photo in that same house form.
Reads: 98 %
